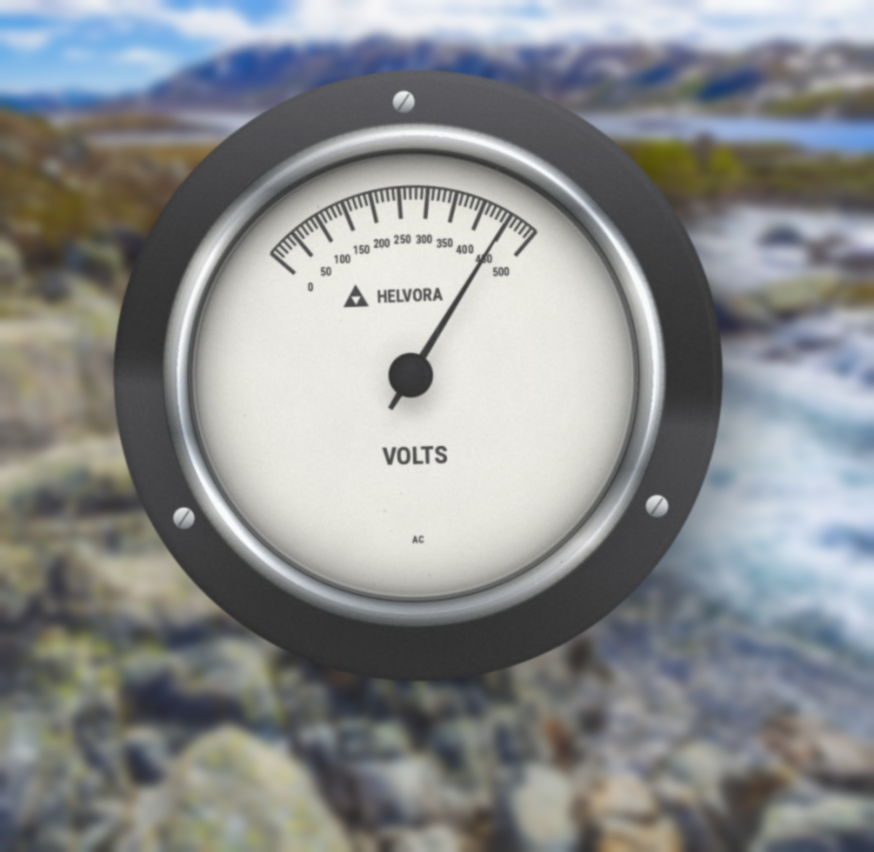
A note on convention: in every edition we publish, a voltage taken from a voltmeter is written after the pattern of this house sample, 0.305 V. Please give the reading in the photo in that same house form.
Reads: 450 V
